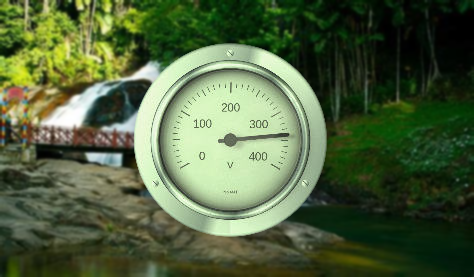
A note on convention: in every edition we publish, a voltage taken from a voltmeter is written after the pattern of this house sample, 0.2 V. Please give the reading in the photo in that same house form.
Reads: 340 V
